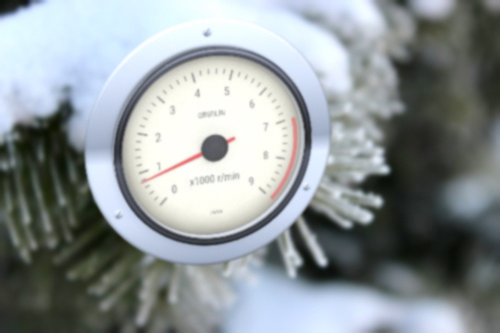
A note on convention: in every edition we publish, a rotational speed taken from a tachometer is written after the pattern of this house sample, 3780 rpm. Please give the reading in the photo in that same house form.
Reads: 800 rpm
